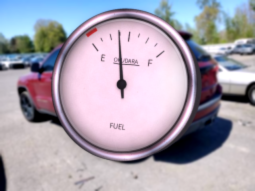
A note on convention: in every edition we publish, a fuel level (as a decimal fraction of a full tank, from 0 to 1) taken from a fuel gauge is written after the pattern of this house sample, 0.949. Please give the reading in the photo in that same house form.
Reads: 0.375
